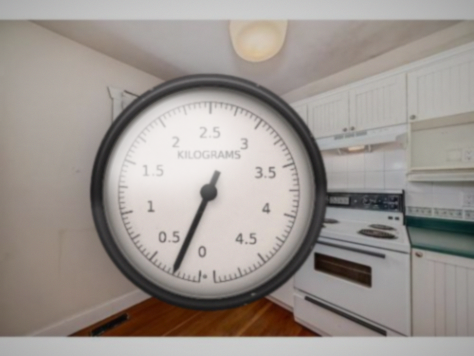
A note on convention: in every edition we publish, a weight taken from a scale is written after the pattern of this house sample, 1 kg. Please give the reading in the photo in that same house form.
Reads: 0.25 kg
